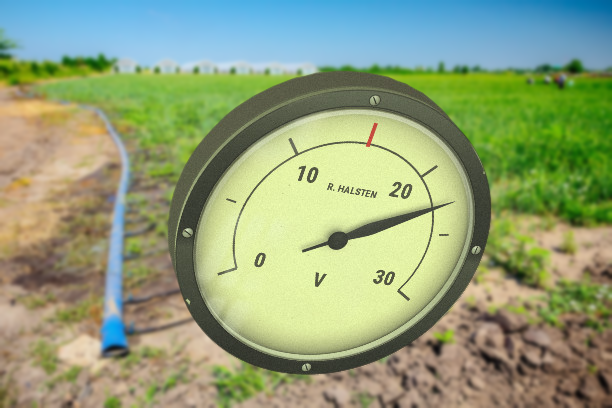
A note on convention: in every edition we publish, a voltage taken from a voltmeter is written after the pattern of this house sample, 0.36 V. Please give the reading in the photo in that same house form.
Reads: 22.5 V
